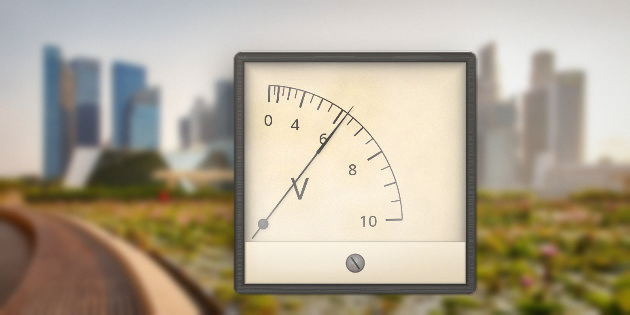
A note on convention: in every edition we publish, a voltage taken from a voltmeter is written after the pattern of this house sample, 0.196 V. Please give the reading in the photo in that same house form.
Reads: 6.25 V
